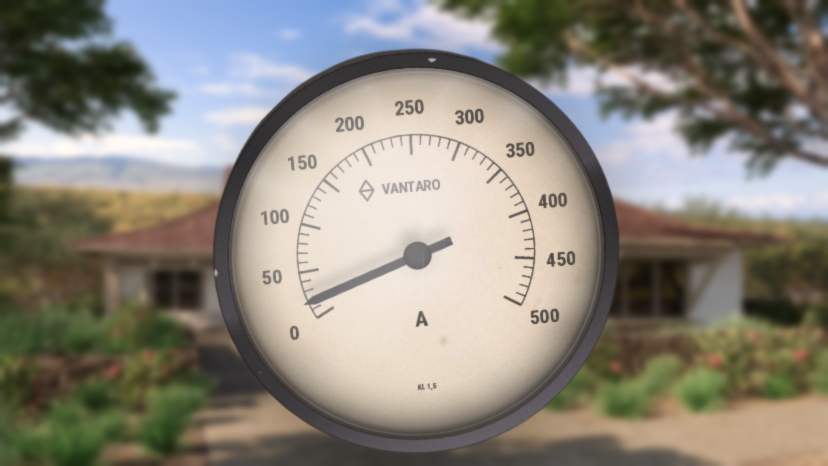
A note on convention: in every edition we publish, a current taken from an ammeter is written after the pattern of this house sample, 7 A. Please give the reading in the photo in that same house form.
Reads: 20 A
